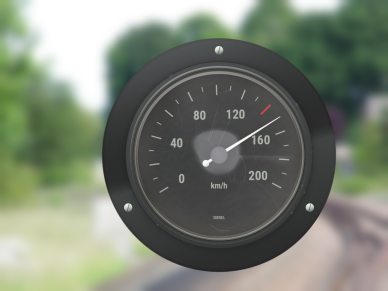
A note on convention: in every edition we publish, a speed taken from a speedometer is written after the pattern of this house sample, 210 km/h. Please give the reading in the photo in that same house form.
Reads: 150 km/h
